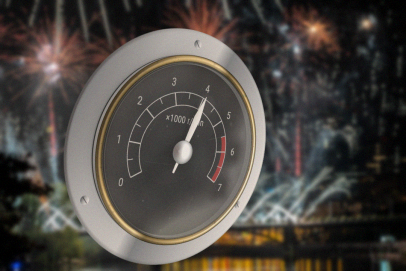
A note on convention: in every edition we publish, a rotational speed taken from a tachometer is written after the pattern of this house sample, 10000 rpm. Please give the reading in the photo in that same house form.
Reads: 4000 rpm
